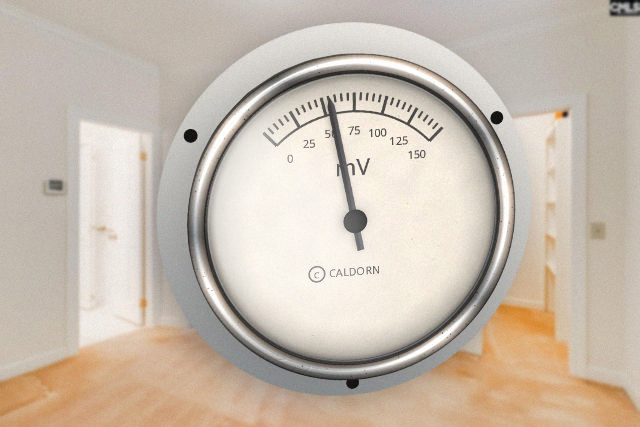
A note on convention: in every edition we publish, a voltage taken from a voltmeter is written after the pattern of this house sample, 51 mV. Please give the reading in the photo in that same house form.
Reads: 55 mV
